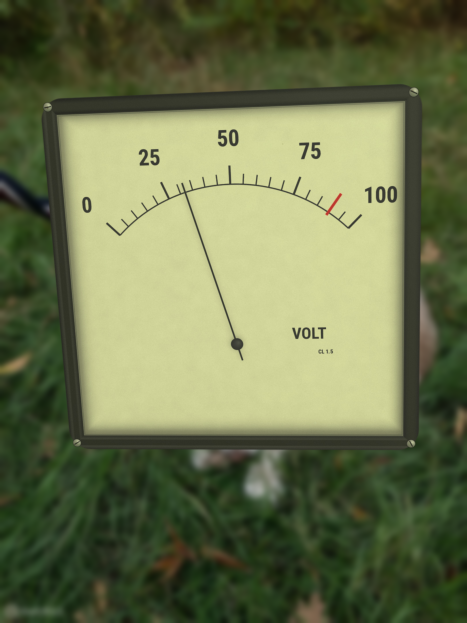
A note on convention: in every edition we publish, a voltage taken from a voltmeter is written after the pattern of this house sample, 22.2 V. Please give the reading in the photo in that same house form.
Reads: 32.5 V
